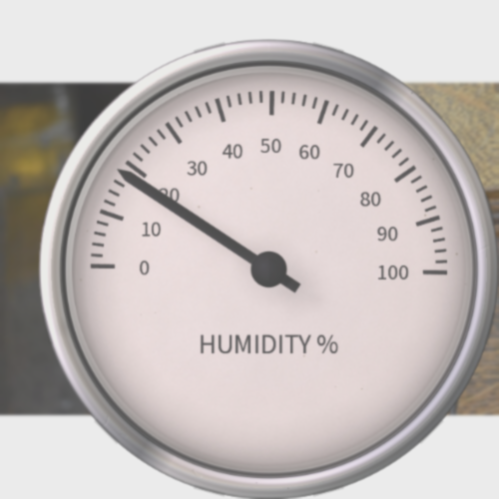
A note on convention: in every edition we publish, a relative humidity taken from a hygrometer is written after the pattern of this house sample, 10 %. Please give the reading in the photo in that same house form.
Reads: 18 %
